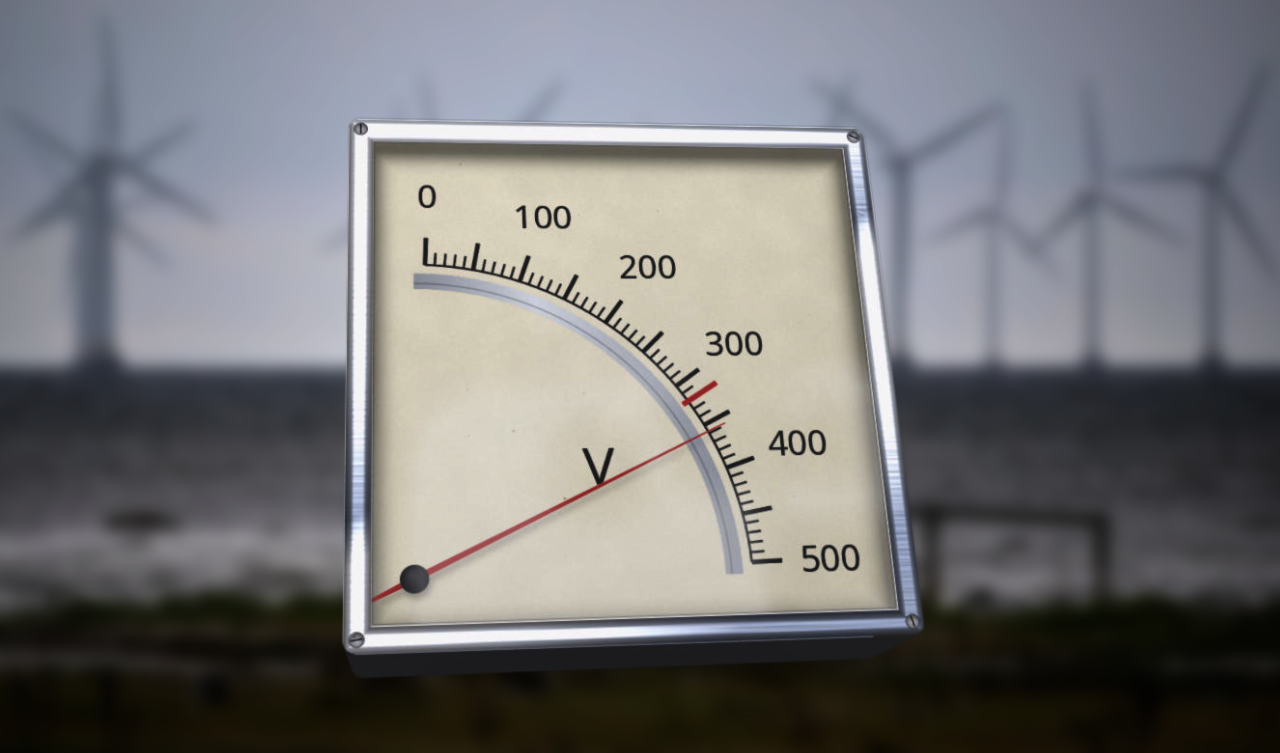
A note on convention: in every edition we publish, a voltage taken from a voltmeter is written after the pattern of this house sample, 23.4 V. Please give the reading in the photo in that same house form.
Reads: 360 V
